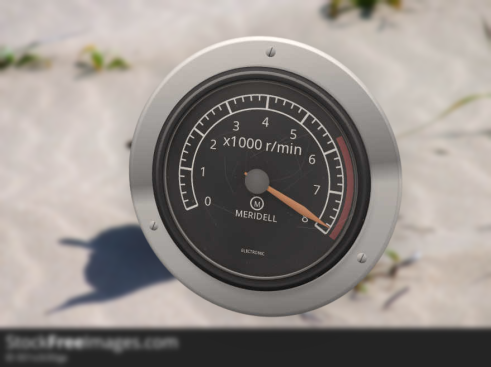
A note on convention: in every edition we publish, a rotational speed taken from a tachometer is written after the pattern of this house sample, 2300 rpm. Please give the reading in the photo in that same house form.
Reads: 7800 rpm
